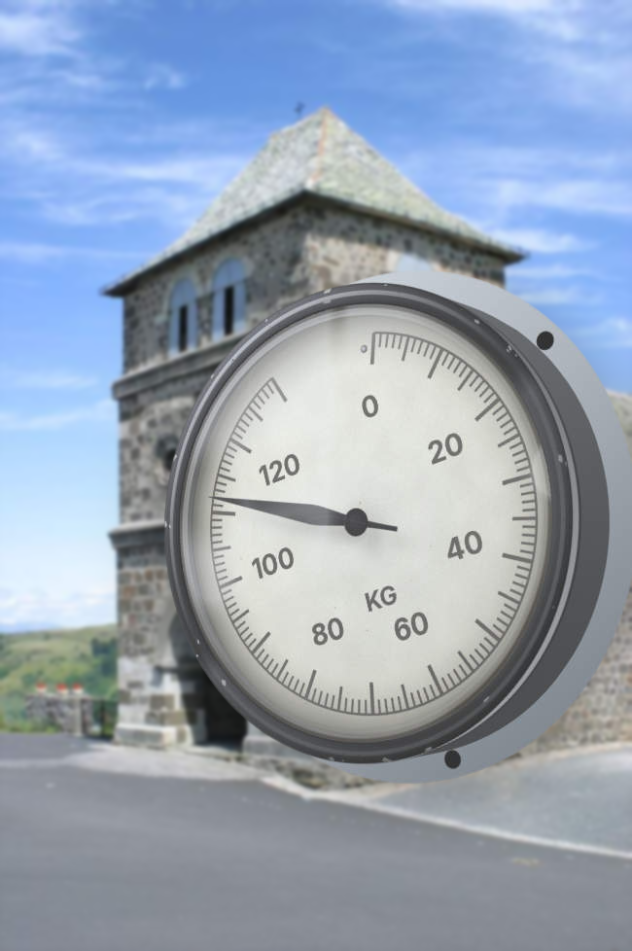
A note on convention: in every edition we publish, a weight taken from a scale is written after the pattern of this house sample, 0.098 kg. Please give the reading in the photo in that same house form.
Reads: 112 kg
